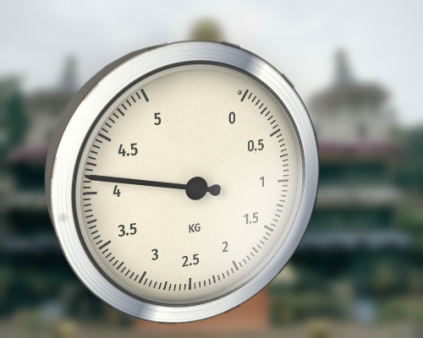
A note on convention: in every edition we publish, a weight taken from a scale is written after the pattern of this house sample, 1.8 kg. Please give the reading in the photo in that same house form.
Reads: 4.15 kg
